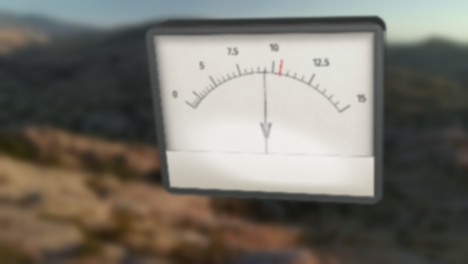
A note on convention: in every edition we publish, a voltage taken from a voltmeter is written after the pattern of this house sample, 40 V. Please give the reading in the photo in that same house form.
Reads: 9.5 V
